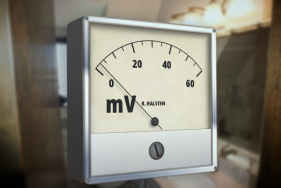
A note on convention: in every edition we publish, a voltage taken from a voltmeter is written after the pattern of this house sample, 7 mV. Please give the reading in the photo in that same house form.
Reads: 2.5 mV
